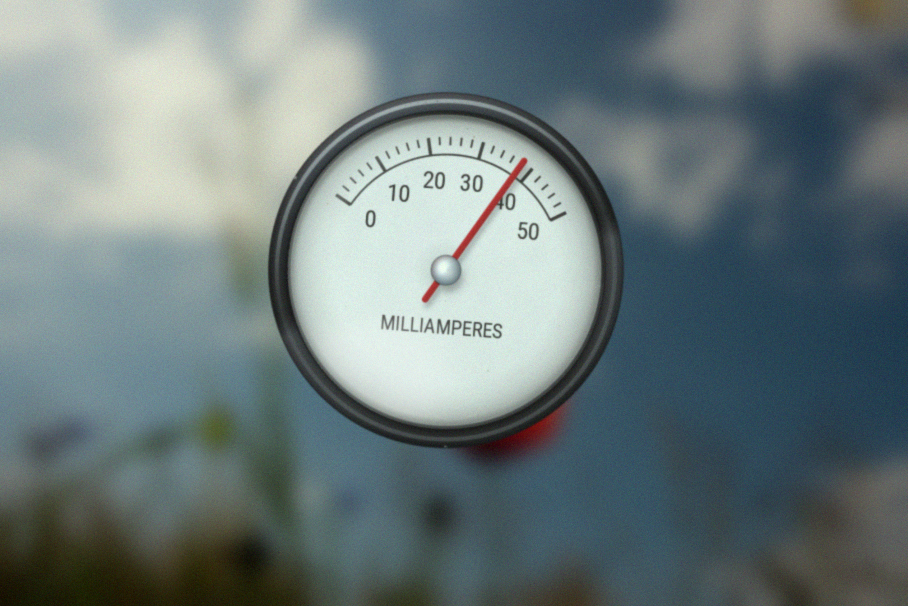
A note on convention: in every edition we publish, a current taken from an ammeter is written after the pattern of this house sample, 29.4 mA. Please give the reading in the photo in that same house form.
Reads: 38 mA
